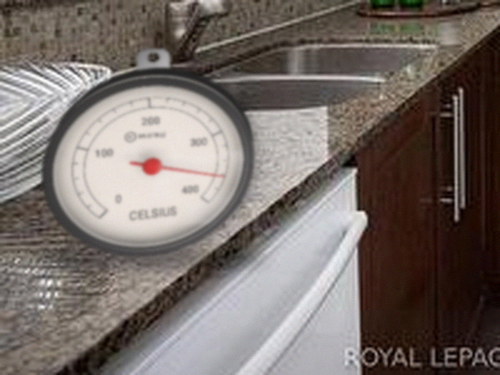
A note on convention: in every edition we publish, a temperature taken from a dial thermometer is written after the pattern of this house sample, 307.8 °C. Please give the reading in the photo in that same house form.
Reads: 360 °C
